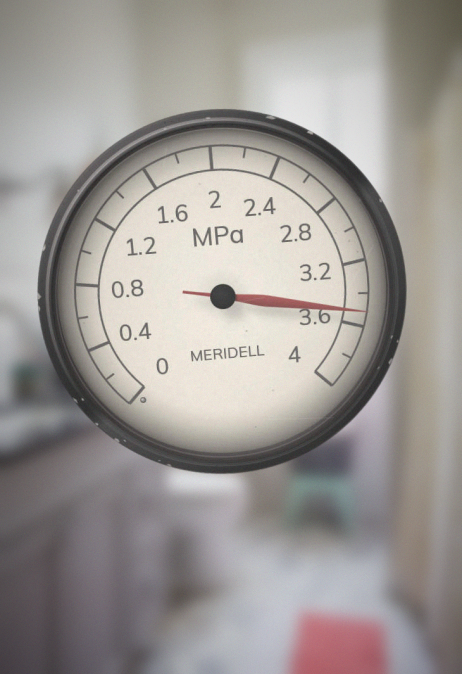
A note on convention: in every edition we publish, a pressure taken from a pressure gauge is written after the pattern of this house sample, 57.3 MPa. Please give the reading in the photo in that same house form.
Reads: 3.5 MPa
